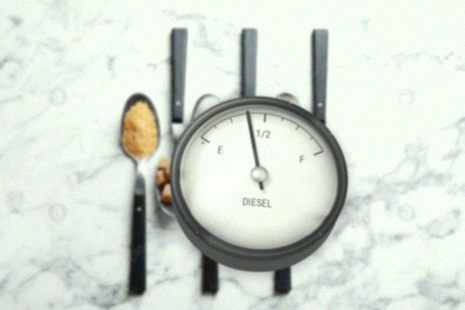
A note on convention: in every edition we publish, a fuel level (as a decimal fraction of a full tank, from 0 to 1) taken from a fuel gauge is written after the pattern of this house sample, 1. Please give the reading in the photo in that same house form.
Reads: 0.375
